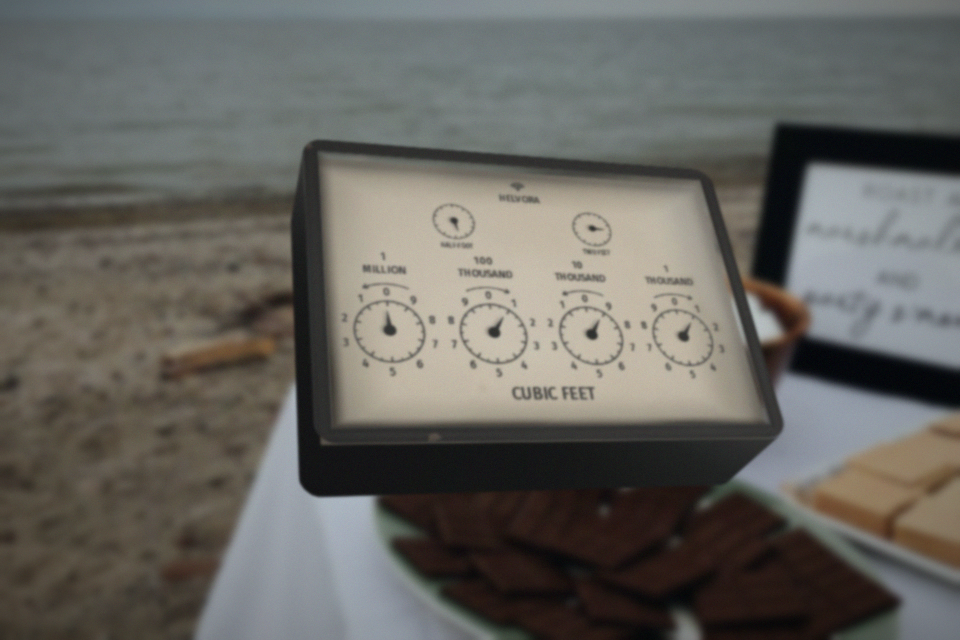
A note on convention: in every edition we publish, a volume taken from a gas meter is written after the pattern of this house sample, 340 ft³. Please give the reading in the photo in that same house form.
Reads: 9100 ft³
